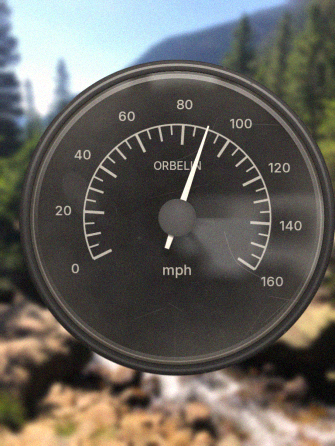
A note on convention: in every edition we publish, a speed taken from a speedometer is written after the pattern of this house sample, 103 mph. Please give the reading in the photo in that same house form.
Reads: 90 mph
